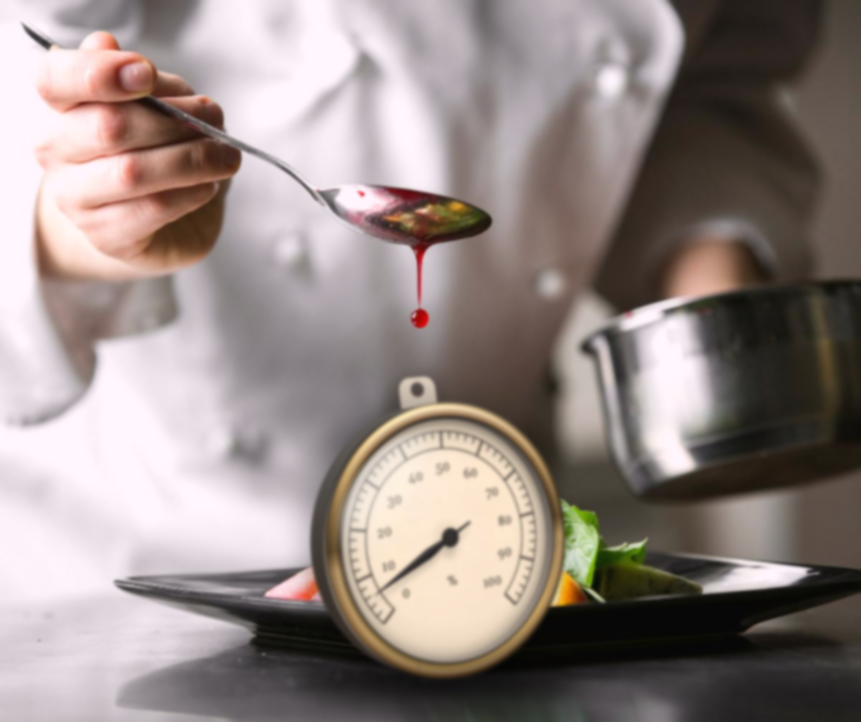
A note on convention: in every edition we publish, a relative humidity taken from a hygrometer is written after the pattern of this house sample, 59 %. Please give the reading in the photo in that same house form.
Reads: 6 %
